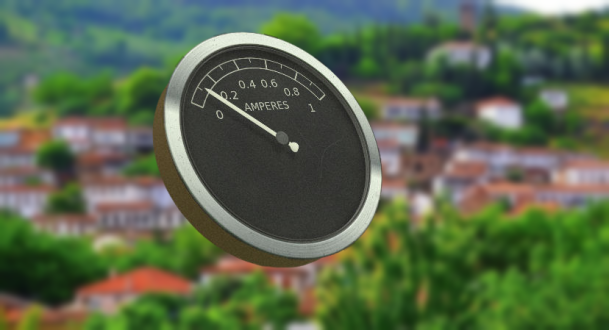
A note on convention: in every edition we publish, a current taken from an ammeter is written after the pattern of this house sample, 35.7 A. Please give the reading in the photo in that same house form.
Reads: 0.1 A
